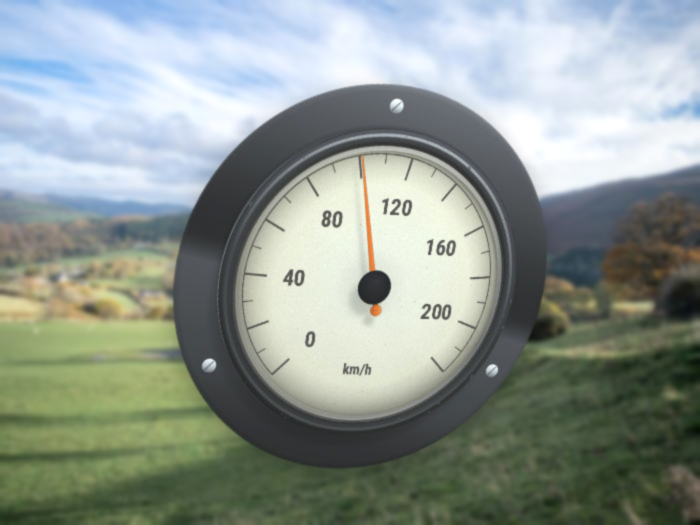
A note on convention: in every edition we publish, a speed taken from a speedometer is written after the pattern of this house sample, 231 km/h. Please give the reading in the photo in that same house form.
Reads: 100 km/h
